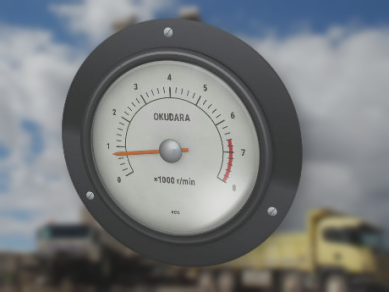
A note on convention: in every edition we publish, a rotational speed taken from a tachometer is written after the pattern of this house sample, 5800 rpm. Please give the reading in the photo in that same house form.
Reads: 800 rpm
